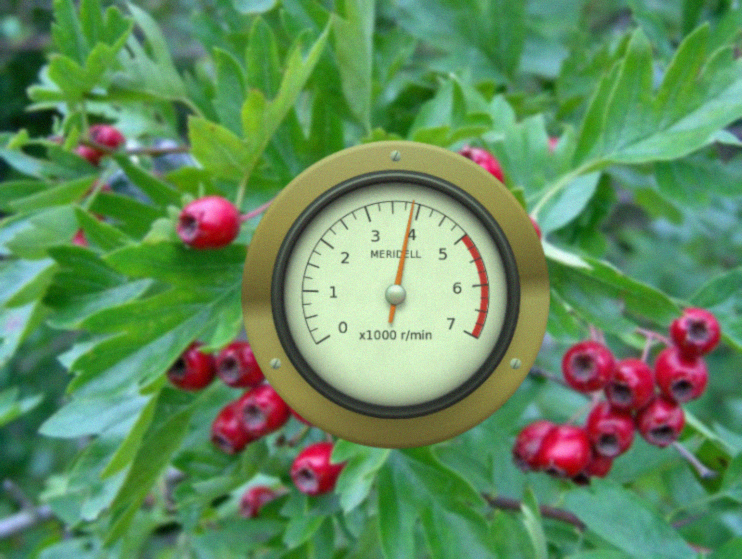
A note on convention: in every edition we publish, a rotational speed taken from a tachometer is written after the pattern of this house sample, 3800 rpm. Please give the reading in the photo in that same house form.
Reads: 3875 rpm
